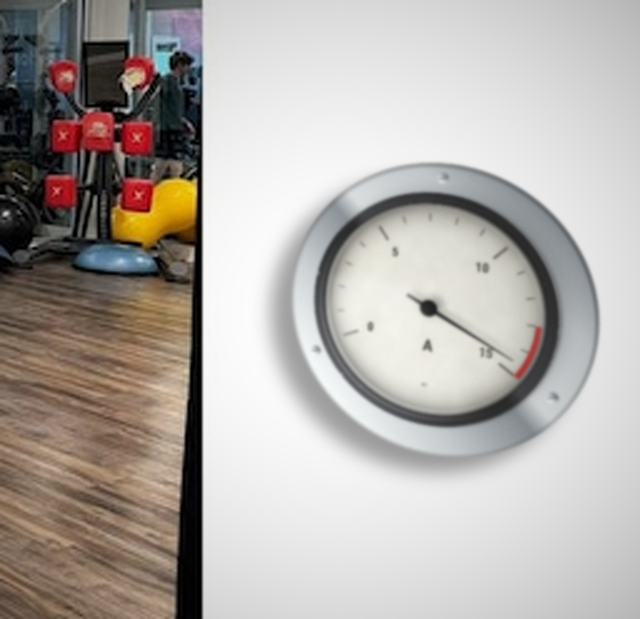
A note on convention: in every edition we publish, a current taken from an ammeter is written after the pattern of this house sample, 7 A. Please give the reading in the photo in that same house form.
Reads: 14.5 A
